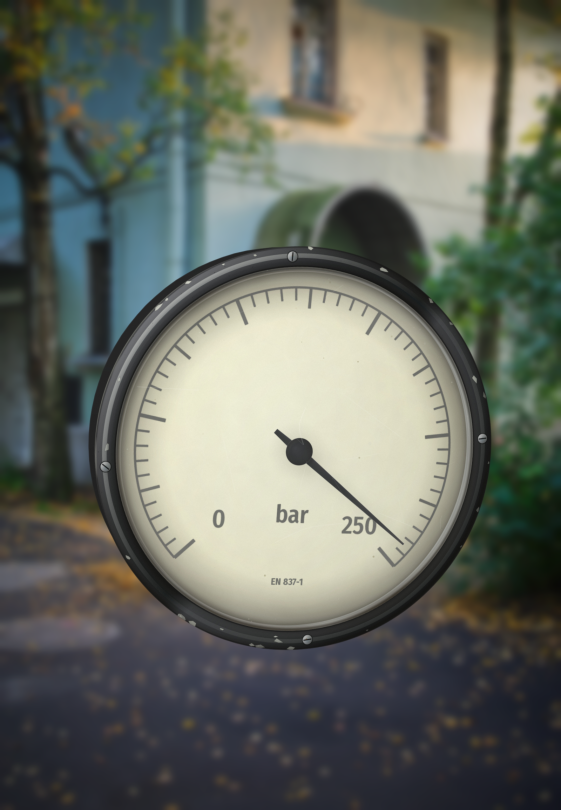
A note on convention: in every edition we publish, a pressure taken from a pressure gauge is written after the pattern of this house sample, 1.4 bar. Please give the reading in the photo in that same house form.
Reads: 242.5 bar
